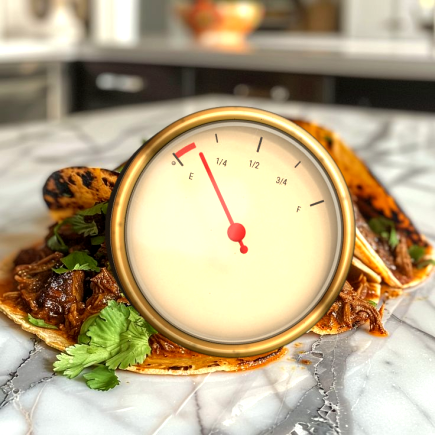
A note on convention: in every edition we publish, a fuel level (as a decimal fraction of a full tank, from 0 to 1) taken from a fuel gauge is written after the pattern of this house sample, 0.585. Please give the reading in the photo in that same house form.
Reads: 0.125
